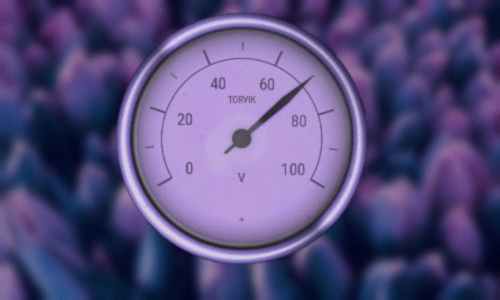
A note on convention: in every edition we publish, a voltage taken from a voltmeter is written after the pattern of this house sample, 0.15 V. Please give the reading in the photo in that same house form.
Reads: 70 V
